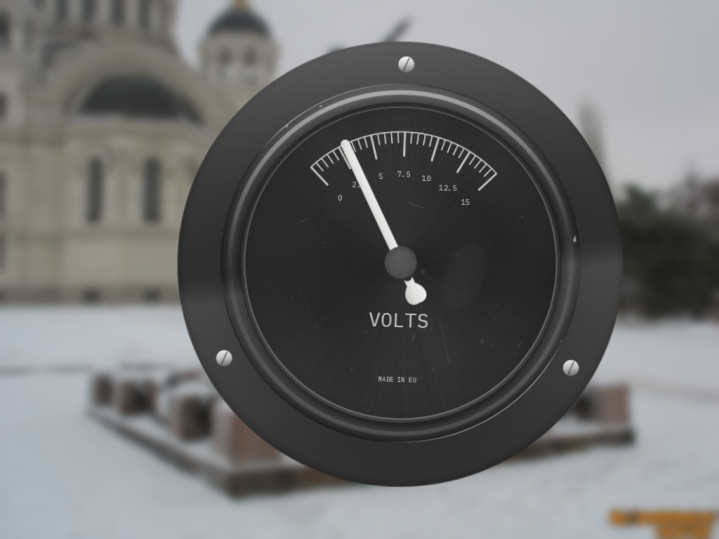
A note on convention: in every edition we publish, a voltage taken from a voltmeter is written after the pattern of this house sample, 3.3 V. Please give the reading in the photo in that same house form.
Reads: 3 V
